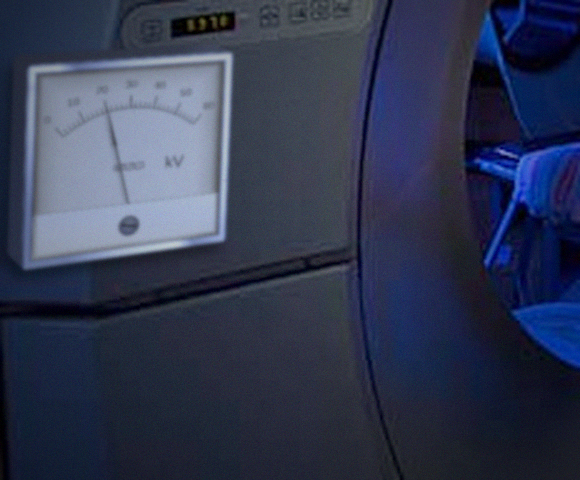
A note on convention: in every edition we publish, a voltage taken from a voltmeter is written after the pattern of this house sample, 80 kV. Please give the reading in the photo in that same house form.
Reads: 20 kV
